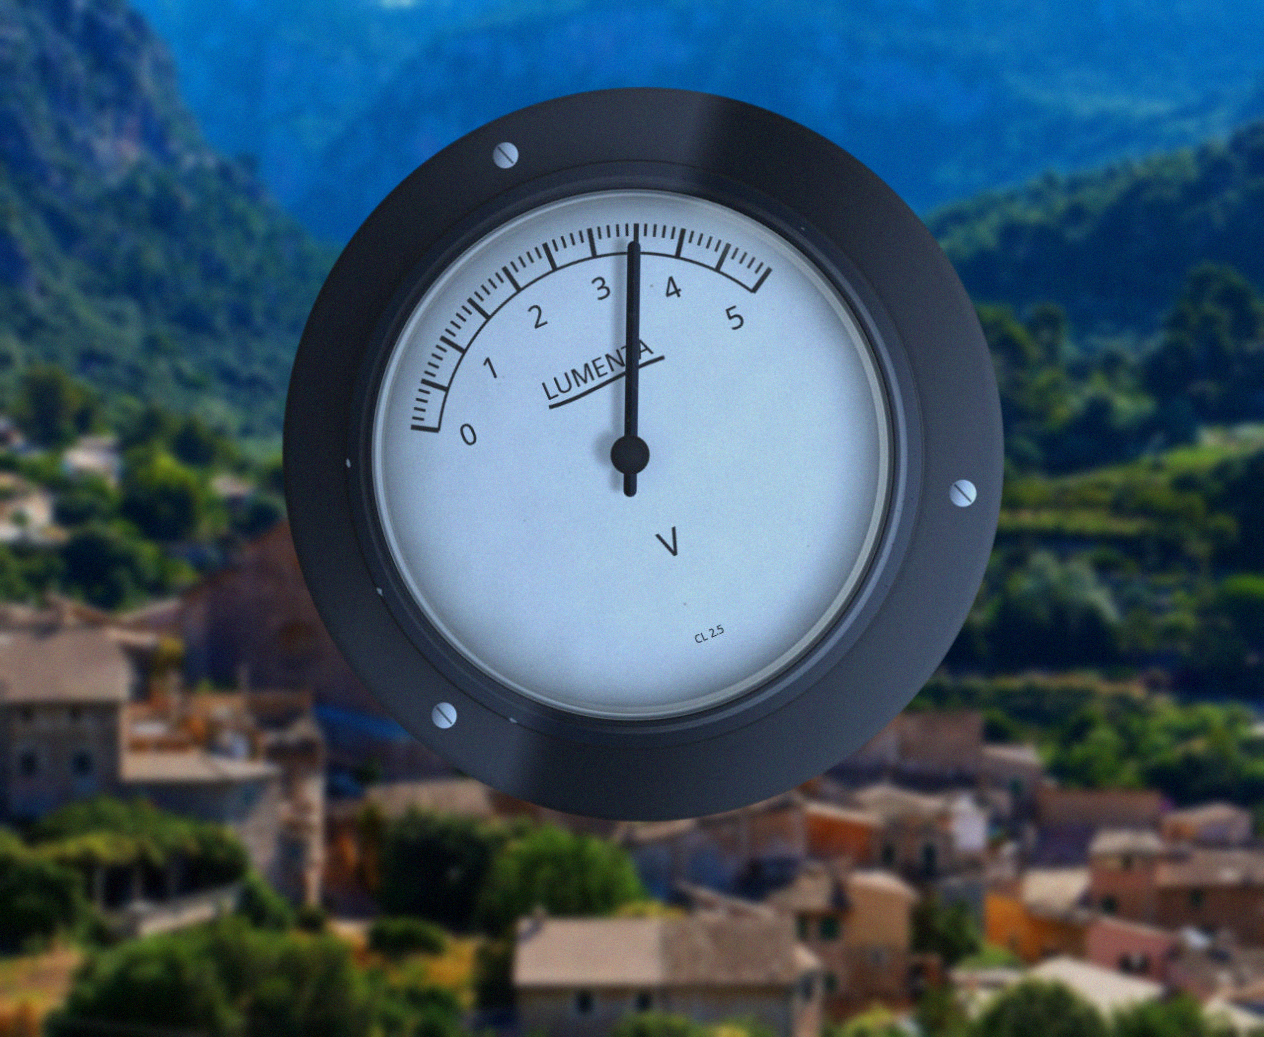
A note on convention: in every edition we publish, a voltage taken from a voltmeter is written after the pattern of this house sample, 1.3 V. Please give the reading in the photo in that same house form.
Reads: 3.5 V
